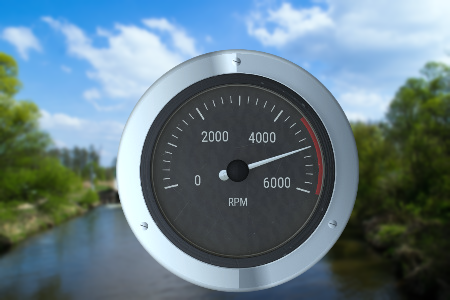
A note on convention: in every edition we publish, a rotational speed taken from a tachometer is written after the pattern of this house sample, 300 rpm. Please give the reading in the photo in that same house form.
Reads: 5000 rpm
